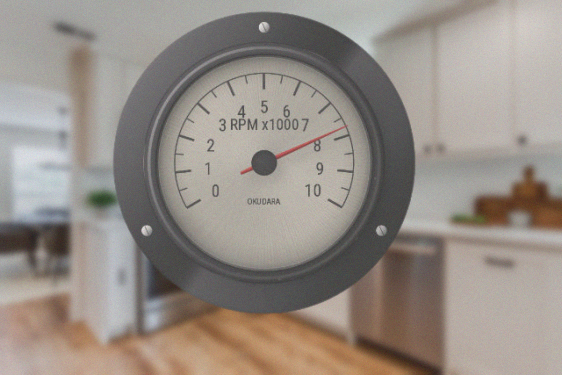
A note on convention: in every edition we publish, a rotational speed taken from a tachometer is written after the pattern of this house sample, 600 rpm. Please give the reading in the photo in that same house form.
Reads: 7750 rpm
